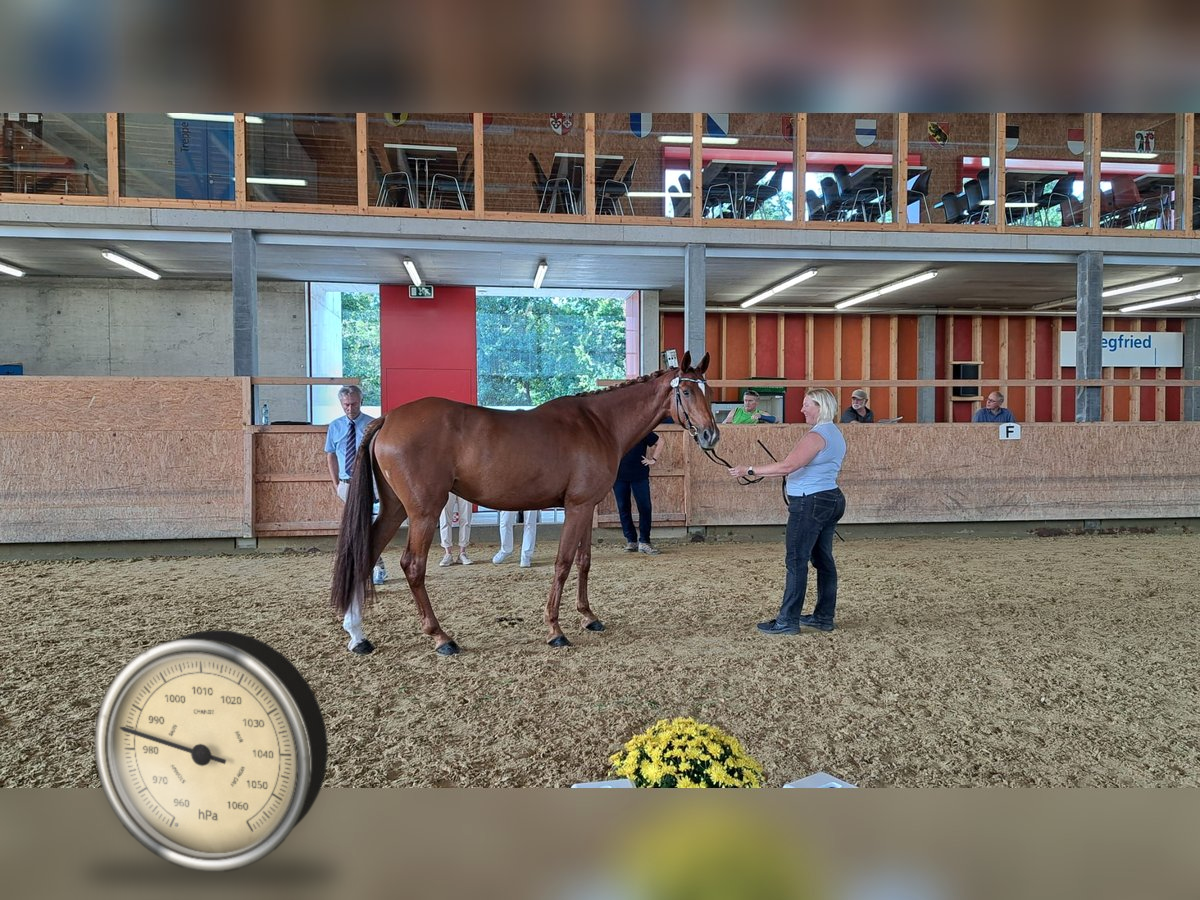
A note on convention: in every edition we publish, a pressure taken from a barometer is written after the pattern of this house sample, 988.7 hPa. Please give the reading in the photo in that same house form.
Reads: 985 hPa
